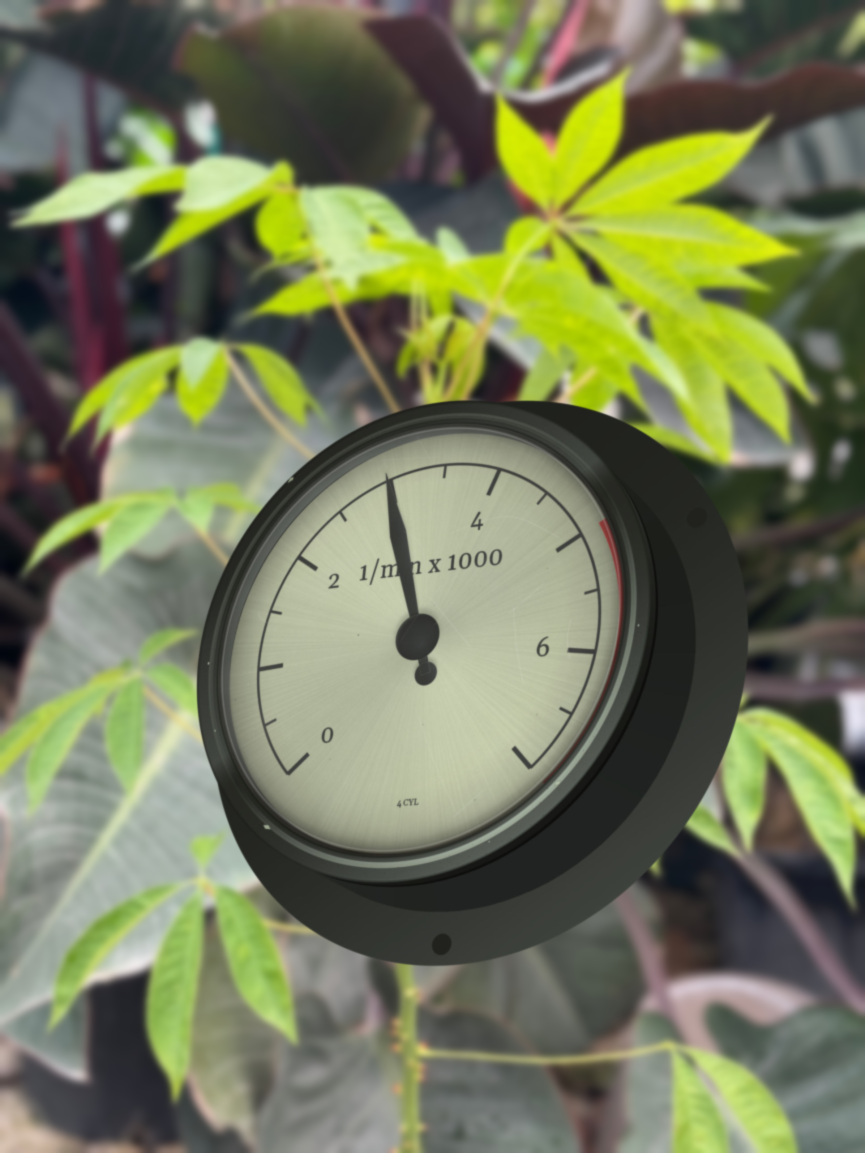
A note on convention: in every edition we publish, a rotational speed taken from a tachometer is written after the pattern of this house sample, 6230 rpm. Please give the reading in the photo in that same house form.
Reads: 3000 rpm
